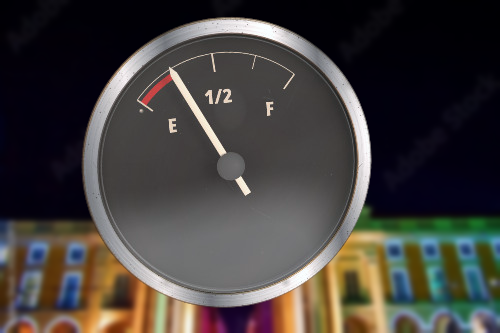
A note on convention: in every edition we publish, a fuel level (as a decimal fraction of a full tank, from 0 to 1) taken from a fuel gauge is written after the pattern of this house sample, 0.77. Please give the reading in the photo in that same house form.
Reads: 0.25
